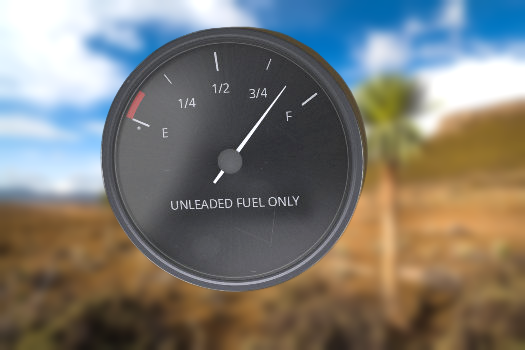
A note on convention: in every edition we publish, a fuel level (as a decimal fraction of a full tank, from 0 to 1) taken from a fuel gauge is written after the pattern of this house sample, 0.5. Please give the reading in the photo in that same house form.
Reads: 0.875
